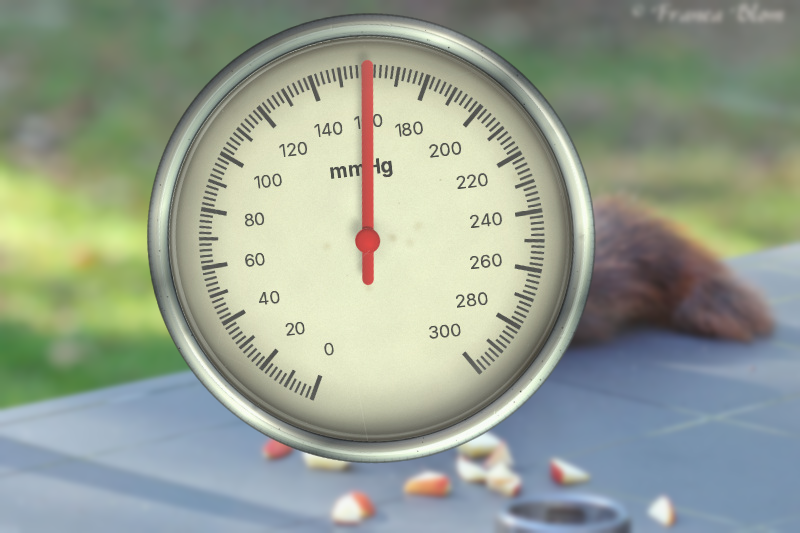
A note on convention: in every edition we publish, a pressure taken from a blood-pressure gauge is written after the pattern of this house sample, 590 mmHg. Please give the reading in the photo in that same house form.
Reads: 160 mmHg
